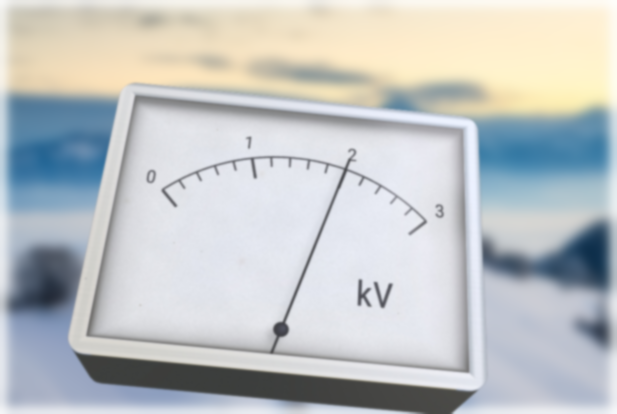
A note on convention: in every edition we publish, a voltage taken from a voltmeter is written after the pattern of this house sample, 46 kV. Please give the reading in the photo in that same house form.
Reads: 2 kV
